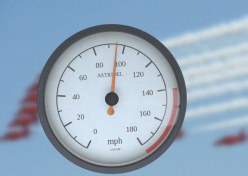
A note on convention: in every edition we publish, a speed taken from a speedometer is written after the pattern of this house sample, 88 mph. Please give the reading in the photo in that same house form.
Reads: 95 mph
